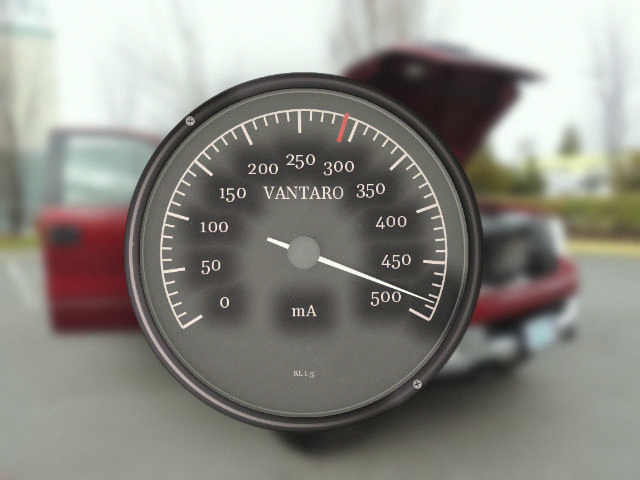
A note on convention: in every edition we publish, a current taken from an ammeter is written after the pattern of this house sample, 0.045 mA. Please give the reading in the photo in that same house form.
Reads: 485 mA
